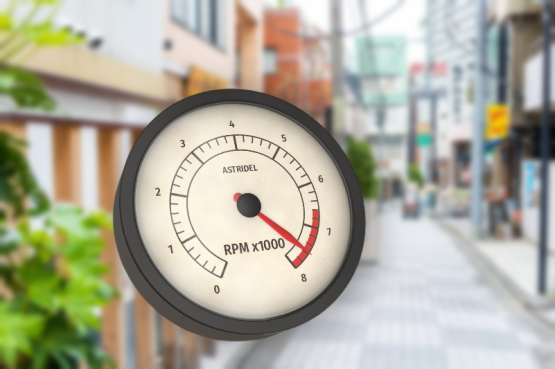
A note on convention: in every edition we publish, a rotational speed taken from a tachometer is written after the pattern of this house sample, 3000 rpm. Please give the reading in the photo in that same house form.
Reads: 7600 rpm
